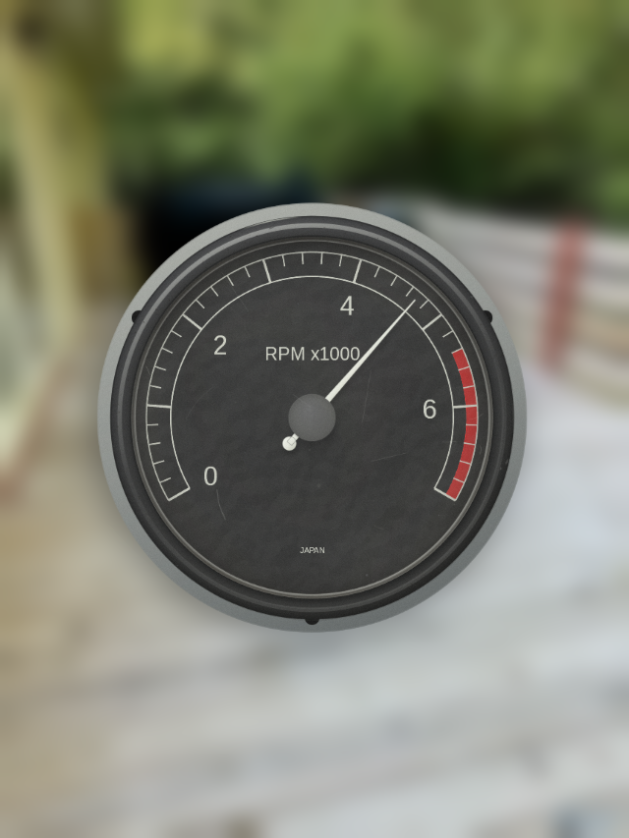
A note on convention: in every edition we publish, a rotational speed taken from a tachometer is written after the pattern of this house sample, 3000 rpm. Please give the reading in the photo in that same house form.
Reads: 4700 rpm
